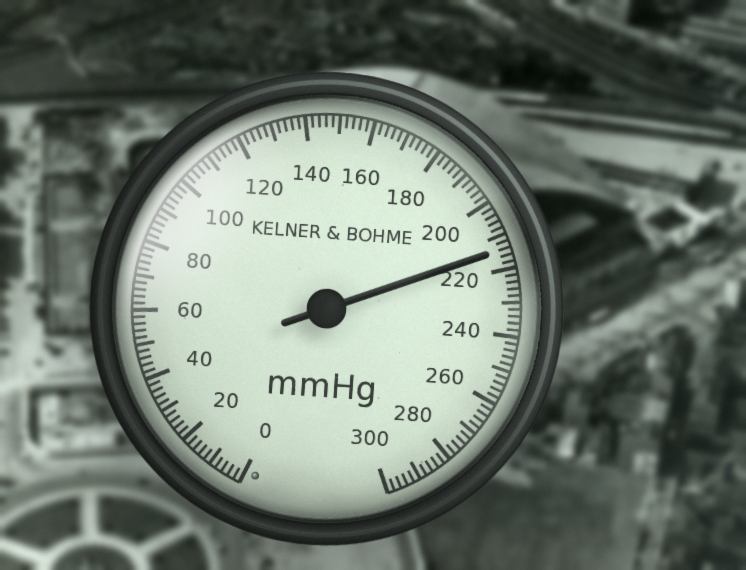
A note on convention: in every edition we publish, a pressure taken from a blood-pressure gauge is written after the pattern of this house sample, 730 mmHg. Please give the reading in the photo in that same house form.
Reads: 214 mmHg
